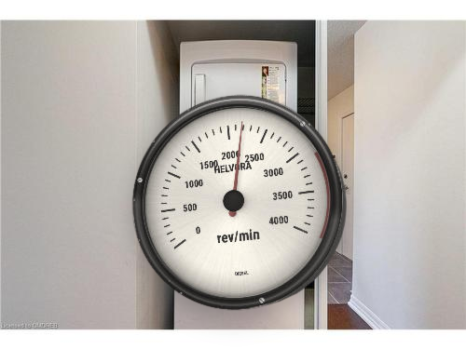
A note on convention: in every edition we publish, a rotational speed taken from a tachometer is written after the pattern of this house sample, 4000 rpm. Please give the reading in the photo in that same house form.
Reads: 2200 rpm
